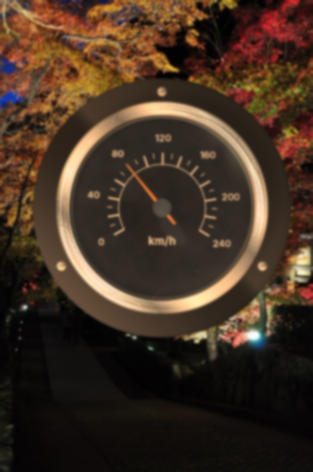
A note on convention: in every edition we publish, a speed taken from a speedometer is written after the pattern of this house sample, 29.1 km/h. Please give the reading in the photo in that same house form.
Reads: 80 km/h
